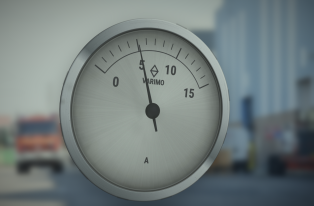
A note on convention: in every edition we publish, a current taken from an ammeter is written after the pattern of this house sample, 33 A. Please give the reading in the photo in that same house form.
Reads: 5 A
